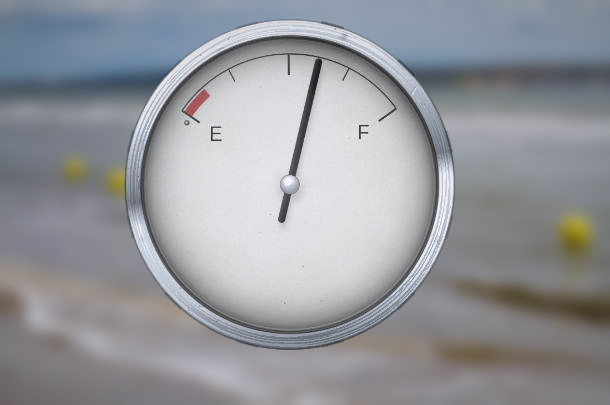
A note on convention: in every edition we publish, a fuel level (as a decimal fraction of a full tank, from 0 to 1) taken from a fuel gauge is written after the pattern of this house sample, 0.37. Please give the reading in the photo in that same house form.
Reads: 0.625
